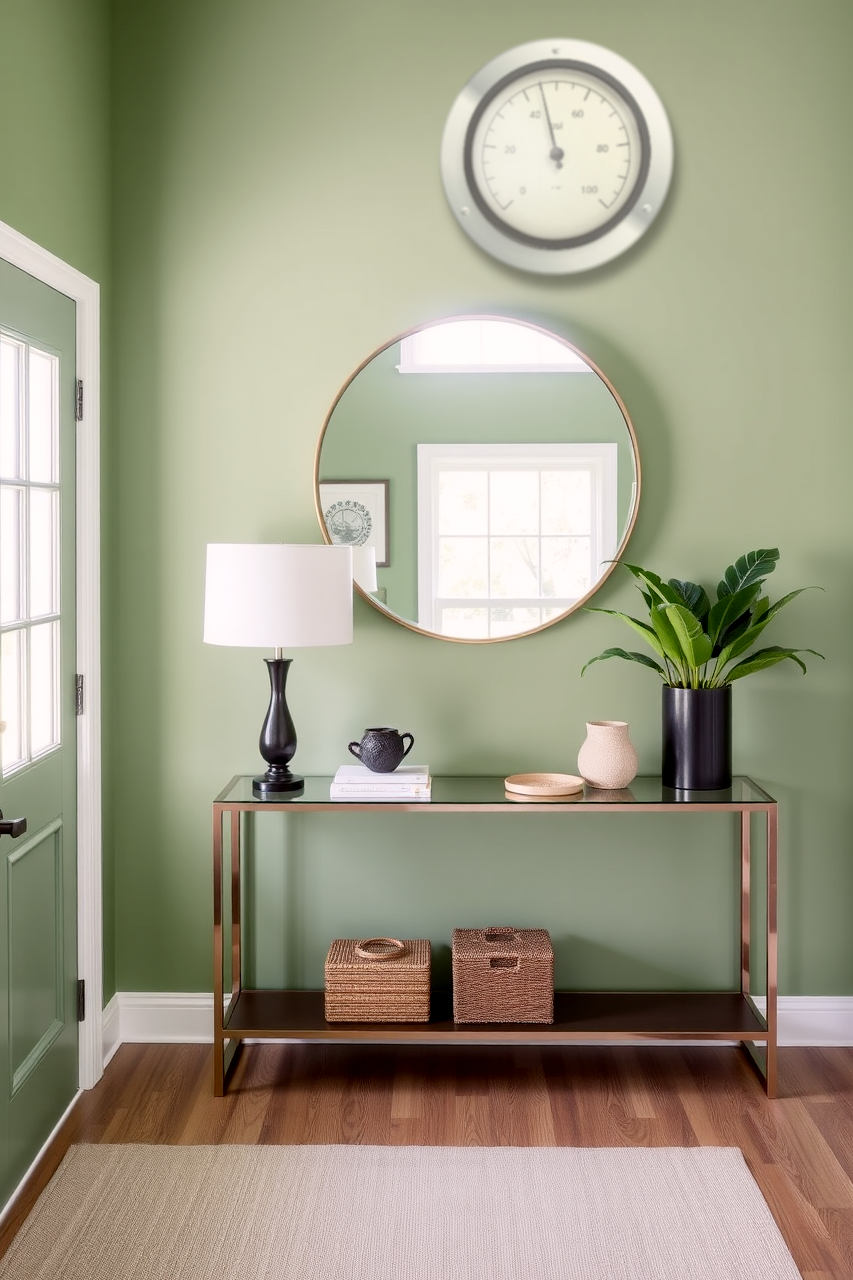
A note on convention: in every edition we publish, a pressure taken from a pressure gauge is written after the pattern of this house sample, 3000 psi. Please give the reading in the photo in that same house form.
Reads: 45 psi
